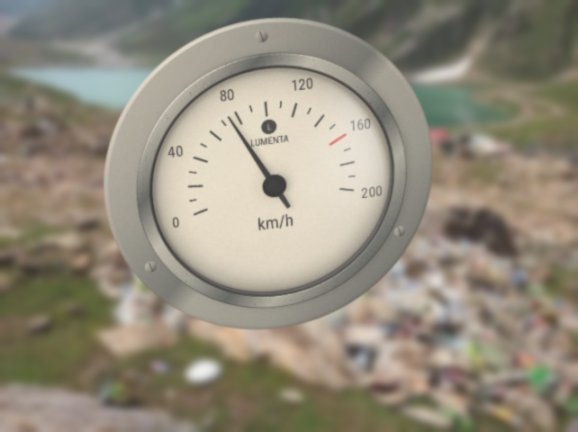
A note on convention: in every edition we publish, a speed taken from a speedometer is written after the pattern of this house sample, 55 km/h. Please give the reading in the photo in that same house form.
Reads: 75 km/h
